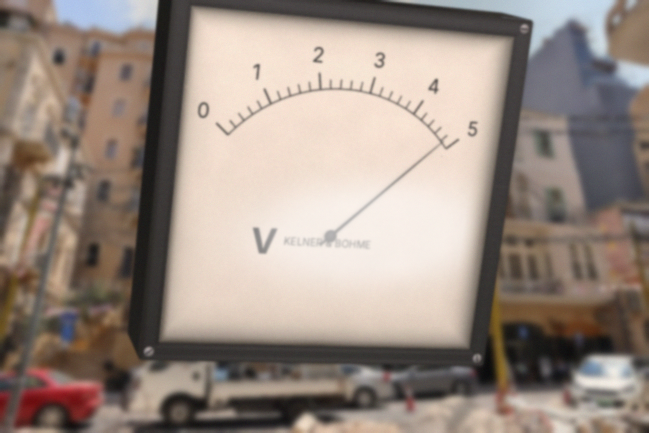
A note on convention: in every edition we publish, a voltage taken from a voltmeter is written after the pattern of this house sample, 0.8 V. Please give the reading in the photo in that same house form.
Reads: 4.8 V
